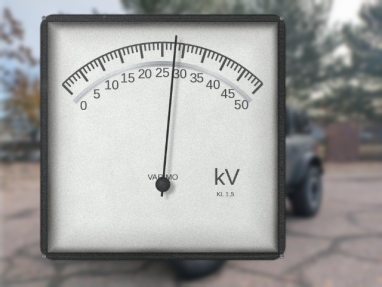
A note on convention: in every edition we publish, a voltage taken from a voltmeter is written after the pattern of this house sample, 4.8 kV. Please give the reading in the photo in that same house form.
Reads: 28 kV
